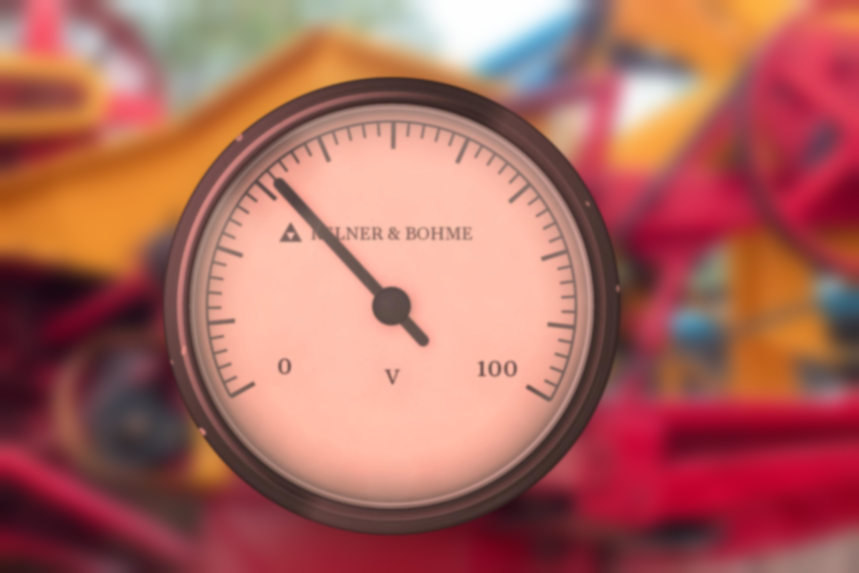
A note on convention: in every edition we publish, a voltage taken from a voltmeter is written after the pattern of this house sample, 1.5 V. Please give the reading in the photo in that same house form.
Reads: 32 V
